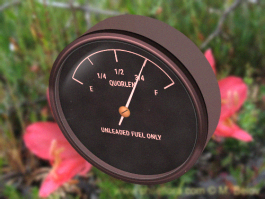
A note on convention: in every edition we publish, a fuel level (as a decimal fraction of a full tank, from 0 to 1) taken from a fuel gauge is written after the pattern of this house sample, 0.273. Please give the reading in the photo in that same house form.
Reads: 0.75
